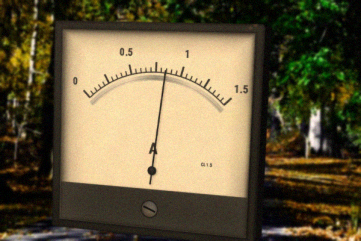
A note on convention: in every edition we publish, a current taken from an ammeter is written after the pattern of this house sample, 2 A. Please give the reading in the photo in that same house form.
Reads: 0.85 A
